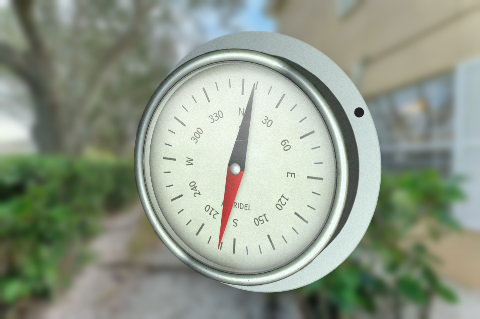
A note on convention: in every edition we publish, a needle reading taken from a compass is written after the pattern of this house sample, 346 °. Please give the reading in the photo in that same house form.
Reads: 190 °
